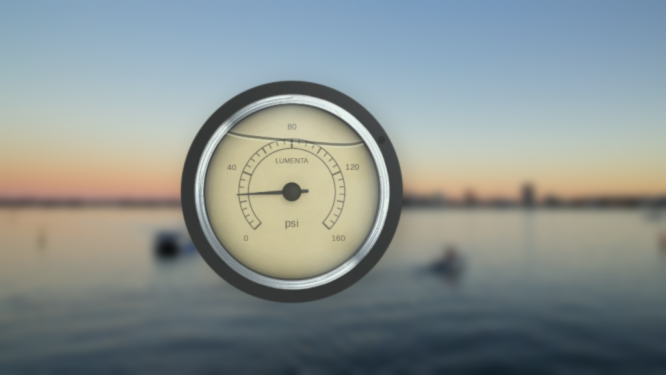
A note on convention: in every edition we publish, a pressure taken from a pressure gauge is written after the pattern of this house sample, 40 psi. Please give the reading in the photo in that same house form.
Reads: 25 psi
